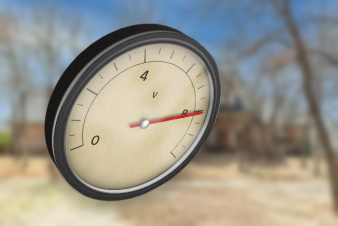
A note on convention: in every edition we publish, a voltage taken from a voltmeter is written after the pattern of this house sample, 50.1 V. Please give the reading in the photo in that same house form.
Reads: 8 V
